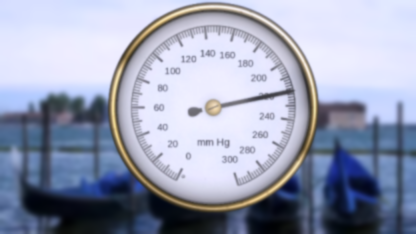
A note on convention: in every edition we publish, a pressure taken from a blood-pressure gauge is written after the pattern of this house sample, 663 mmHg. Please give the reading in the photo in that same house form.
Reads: 220 mmHg
